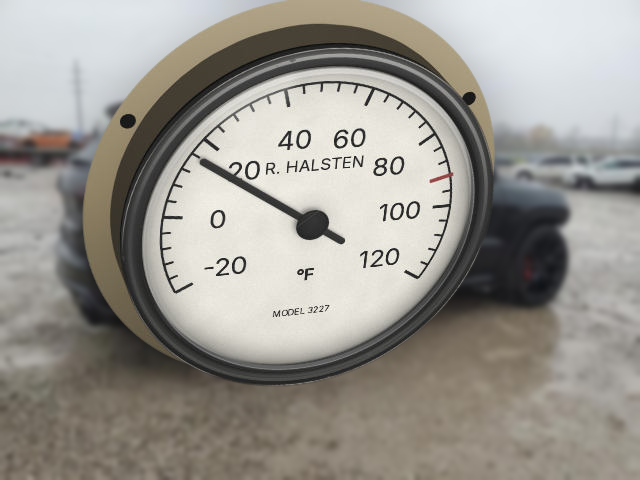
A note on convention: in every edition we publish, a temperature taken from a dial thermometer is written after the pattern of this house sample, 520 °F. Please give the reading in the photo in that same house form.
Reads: 16 °F
